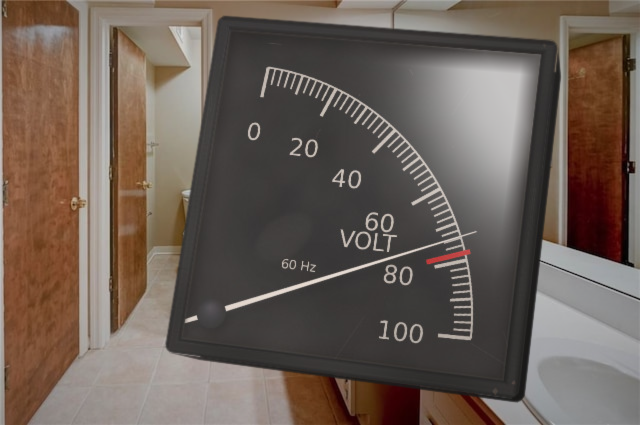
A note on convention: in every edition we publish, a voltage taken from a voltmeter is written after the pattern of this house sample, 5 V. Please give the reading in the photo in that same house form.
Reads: 74 V
